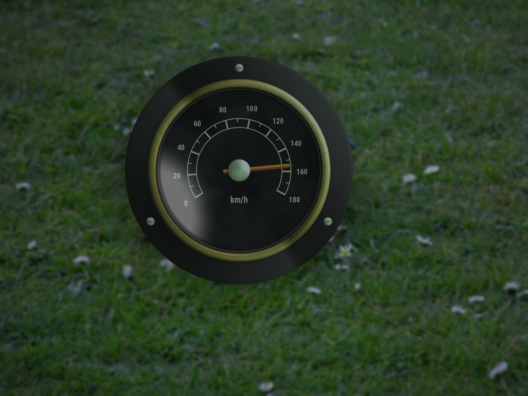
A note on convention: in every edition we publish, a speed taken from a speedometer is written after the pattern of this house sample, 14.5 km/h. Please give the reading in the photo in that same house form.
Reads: 155 km/h
